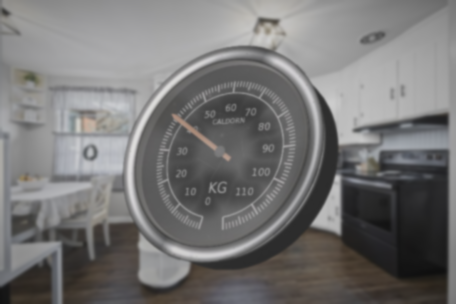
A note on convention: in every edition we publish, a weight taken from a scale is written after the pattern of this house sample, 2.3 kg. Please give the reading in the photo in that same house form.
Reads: 40 kg
